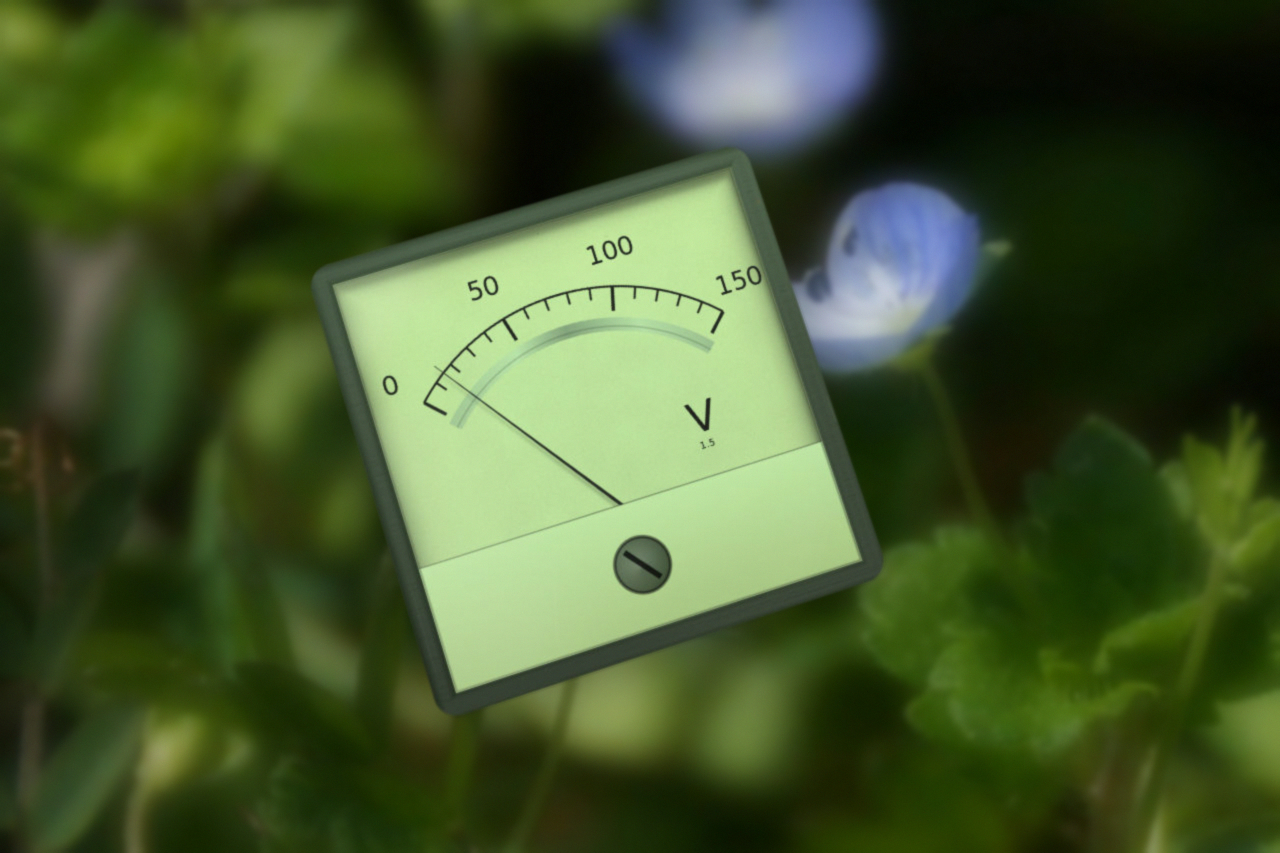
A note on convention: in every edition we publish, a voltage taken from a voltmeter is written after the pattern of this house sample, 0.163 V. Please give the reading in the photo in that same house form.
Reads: 15 V
